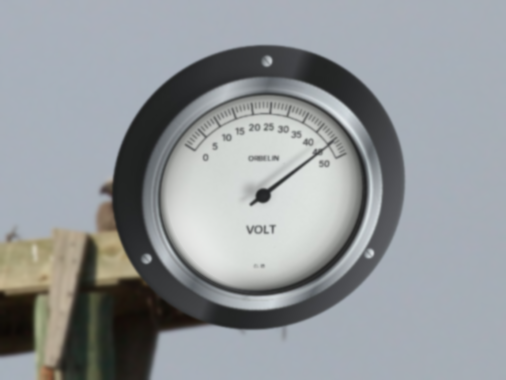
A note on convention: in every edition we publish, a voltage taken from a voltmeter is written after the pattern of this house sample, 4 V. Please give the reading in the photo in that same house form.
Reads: 45 V
